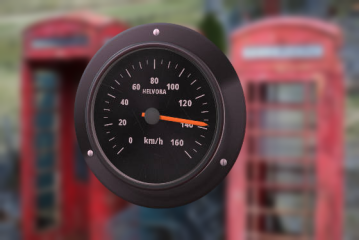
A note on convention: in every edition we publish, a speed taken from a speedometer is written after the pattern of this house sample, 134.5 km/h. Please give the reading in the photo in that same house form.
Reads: 137.5 km/h
